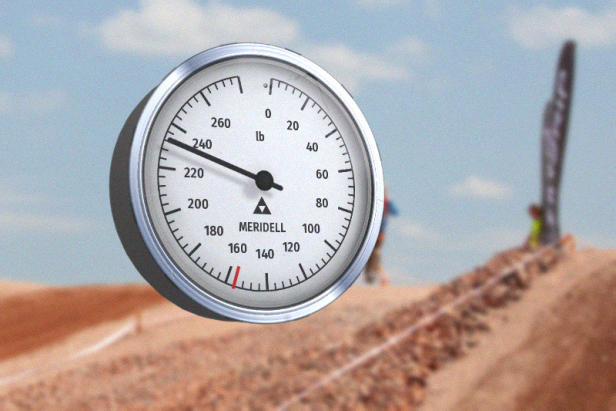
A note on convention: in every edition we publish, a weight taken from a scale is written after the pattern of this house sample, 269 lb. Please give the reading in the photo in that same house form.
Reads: 232 lb
